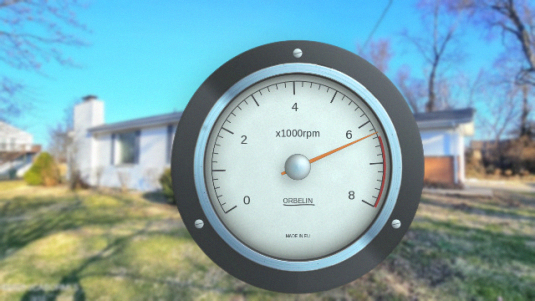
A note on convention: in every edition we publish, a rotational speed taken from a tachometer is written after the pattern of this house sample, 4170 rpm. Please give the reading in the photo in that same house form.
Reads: 6300 rpm
